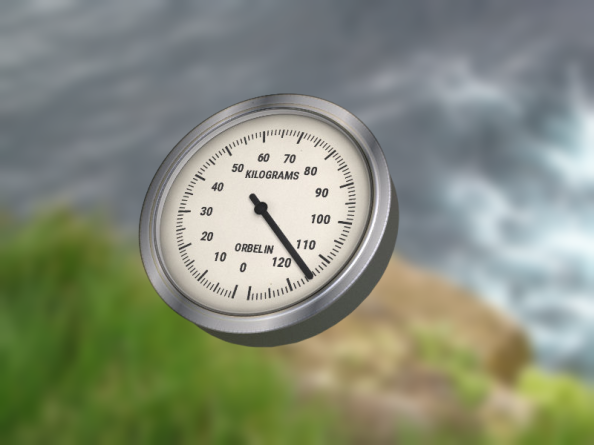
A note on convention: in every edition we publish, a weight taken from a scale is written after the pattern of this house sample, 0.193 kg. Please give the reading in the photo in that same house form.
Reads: 115 kg
